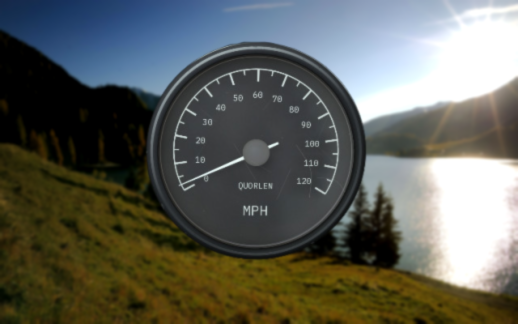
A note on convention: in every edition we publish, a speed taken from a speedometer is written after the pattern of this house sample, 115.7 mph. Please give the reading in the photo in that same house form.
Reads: 2.5 mph
